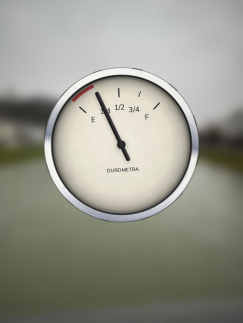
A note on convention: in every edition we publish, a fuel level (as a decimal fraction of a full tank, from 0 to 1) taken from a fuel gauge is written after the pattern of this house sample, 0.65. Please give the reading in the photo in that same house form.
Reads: 0.25
